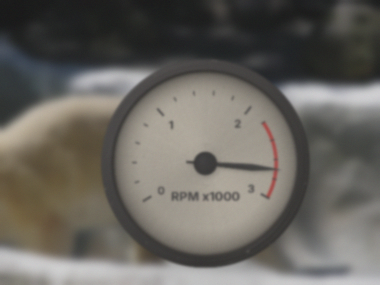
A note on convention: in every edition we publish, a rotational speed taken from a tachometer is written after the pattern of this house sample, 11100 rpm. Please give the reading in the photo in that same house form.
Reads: 2700 rpm
